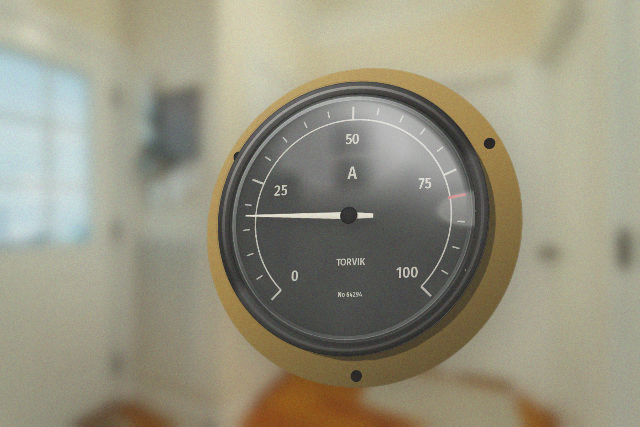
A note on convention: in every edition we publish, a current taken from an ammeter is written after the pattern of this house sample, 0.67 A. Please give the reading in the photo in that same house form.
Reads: 17.5 A
